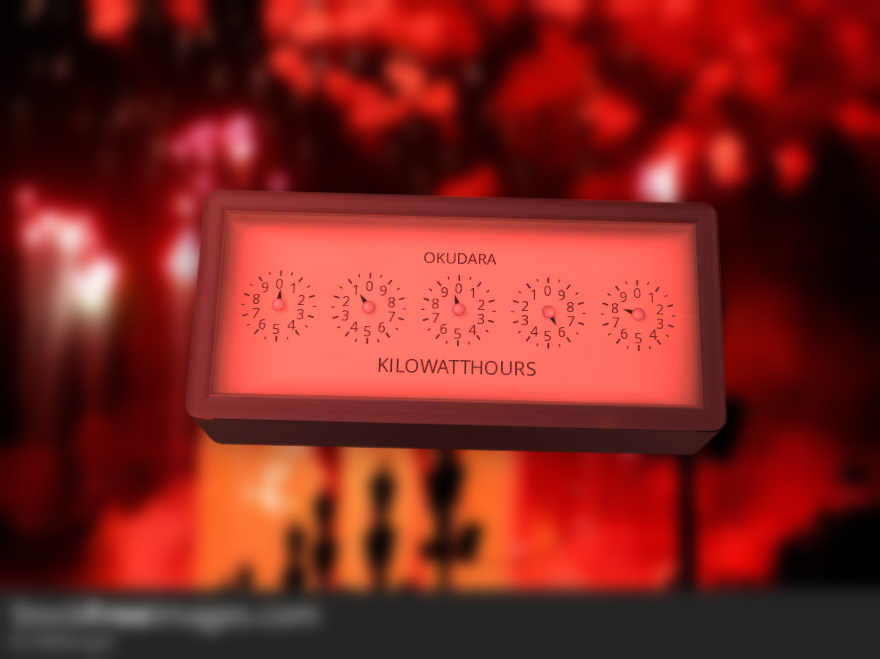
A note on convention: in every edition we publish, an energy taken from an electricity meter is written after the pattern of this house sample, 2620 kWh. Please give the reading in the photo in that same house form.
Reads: 958 kWh
